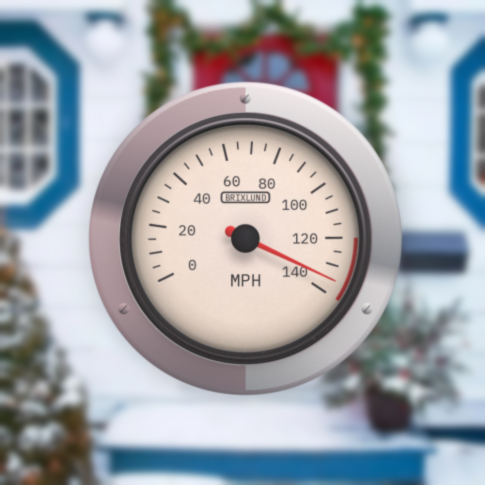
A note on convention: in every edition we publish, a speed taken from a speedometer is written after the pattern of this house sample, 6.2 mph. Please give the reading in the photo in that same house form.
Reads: 135 mph
